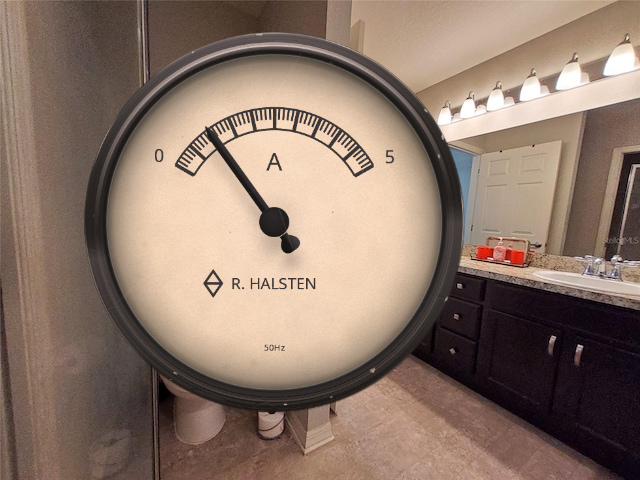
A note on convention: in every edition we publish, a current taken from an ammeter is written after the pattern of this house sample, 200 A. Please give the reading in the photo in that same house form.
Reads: 1 A
